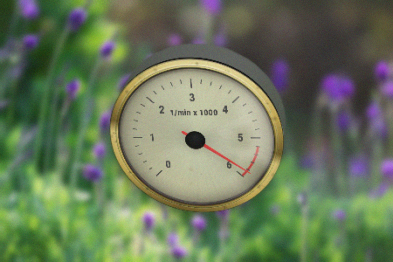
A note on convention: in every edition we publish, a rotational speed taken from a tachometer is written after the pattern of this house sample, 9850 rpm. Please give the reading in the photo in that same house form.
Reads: 5800 rpm
